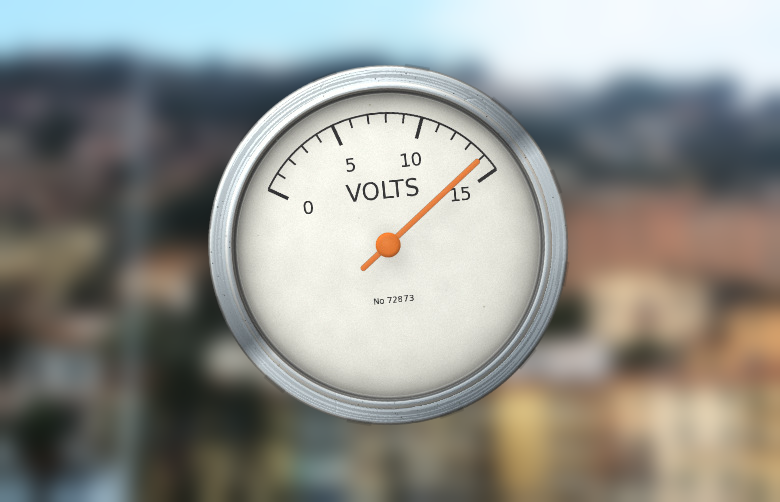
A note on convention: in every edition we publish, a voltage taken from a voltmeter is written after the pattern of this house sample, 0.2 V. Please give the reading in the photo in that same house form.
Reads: 14 V
